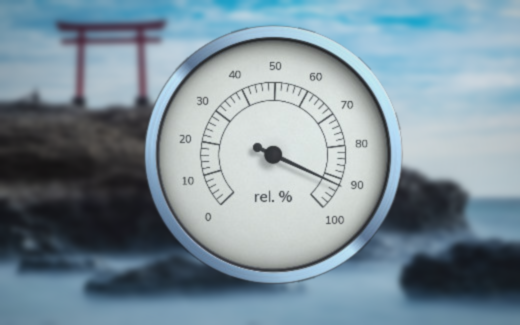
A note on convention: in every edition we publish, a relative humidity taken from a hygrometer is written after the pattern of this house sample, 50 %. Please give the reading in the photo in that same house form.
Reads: 92 %
